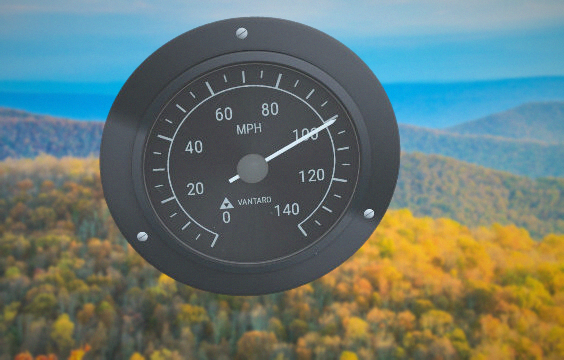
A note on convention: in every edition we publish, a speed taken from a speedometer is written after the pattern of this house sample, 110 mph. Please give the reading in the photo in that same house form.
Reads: 100 mph
